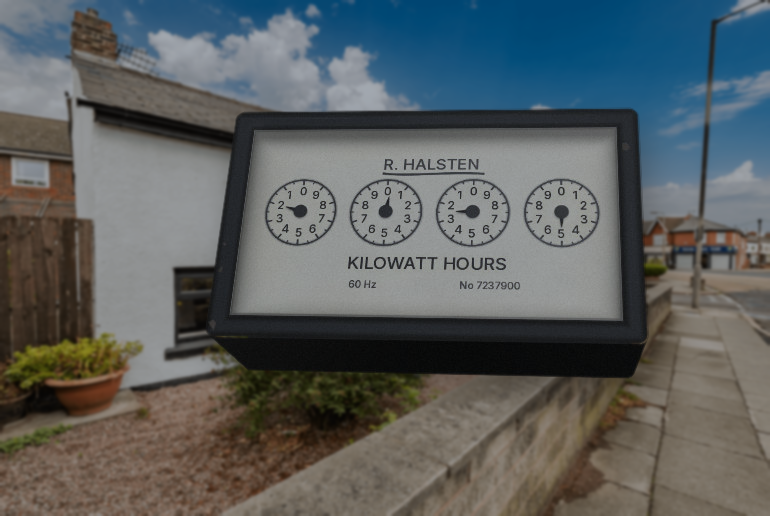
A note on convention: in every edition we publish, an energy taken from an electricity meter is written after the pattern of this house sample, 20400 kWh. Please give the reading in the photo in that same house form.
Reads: 2025 kWh
